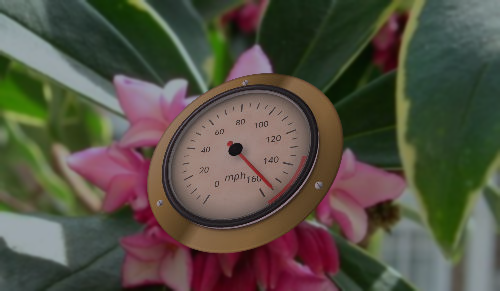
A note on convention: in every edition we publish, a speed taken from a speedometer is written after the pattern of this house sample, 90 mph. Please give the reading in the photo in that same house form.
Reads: 155 mph
